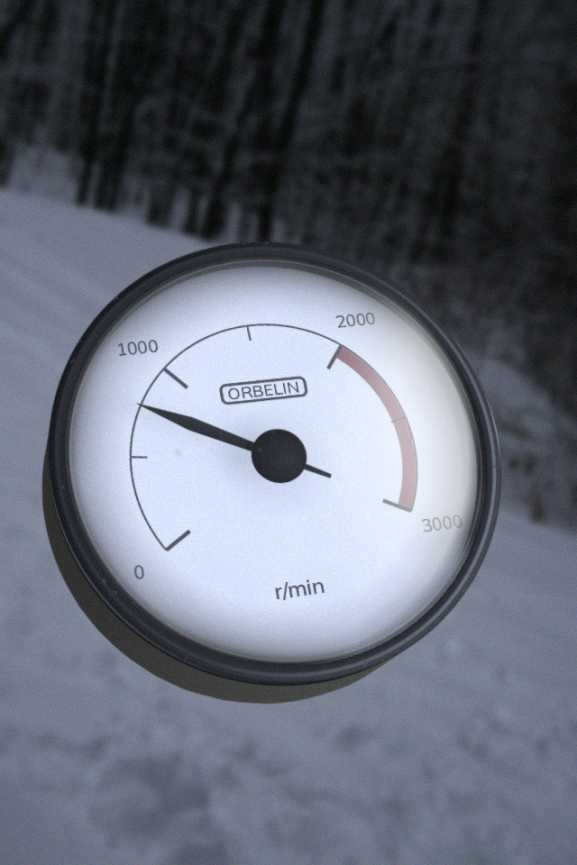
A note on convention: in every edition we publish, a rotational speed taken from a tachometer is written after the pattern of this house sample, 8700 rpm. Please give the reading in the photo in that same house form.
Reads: 750 rpm
